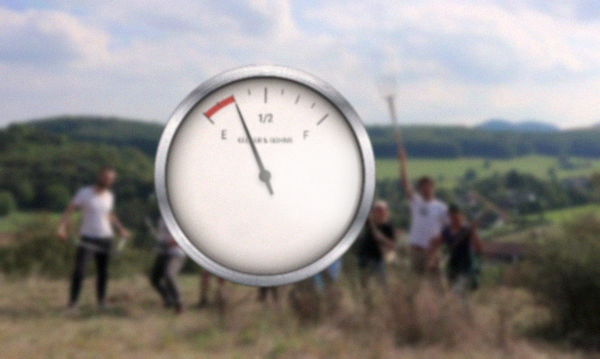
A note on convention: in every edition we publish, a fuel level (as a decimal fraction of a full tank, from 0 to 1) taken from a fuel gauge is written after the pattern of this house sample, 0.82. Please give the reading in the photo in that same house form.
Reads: 0.25
